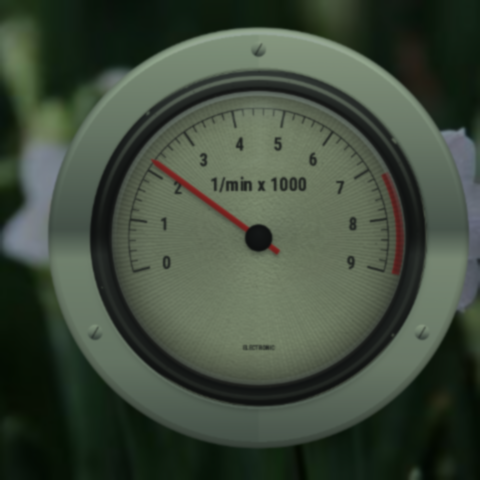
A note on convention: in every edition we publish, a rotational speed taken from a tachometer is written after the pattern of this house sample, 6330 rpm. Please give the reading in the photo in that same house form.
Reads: 2200 rpm
